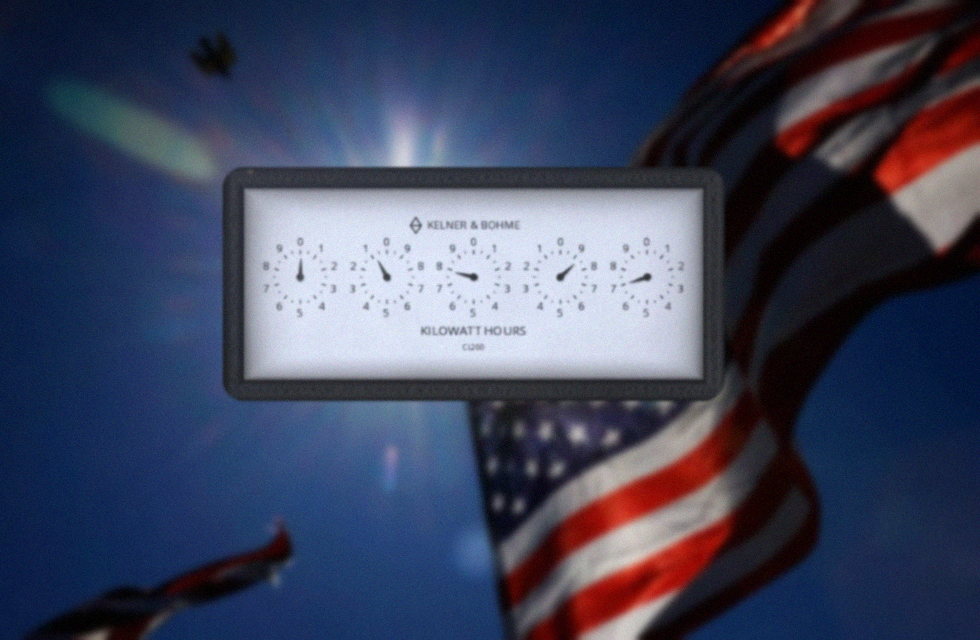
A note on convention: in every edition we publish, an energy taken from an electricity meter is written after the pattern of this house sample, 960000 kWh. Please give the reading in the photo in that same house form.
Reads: 787 kWh
